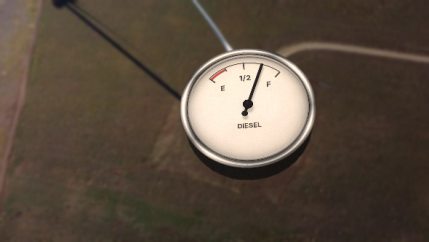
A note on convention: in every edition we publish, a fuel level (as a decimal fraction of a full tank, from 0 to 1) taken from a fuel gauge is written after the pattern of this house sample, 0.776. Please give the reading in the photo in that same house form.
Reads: 0.75
